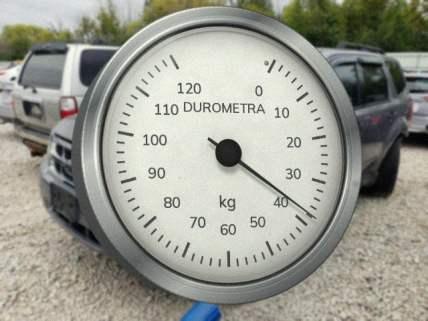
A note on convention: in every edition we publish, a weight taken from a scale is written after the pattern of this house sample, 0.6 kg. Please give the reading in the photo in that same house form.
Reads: 38 kg
